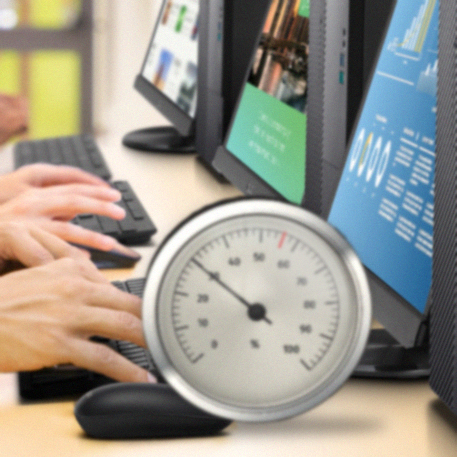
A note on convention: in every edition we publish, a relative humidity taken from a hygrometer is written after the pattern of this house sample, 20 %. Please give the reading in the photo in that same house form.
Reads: 30 %
